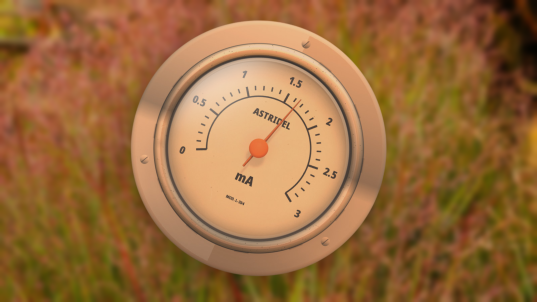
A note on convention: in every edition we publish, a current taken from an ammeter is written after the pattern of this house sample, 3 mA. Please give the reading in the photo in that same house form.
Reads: 1.65 mA
